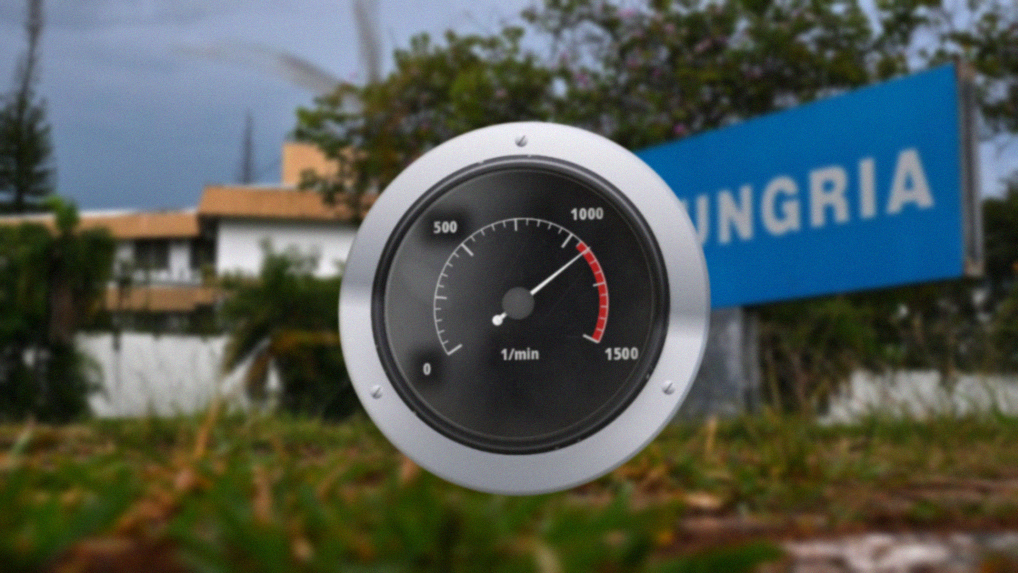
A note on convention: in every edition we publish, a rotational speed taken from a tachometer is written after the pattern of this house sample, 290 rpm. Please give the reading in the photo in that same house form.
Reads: 1100 rpm
